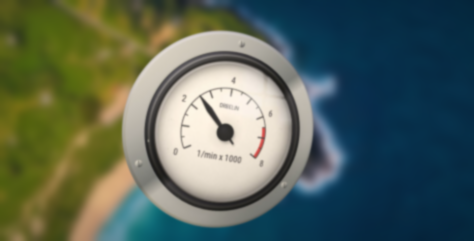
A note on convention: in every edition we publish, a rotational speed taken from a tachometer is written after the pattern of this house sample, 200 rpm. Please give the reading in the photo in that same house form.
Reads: 2500 rpm
